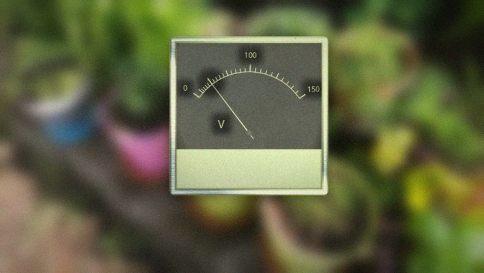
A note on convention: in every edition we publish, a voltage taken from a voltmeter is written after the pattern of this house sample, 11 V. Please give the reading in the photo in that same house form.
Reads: 50 V
